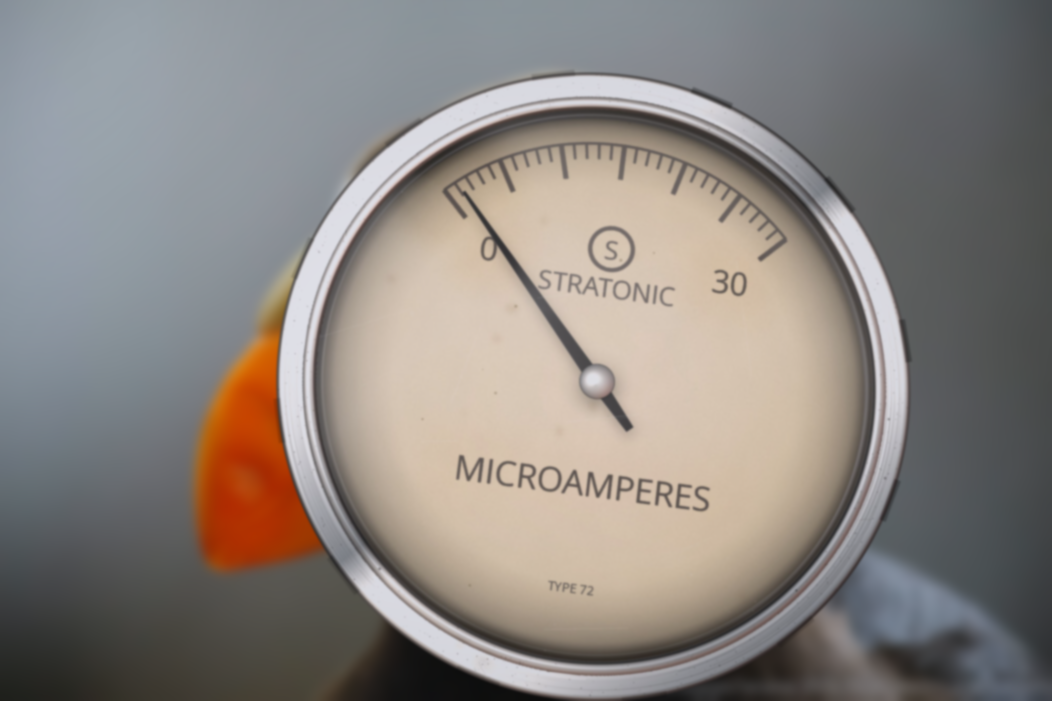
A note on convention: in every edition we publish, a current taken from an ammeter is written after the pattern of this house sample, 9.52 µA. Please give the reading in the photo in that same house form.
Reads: 1 µA
